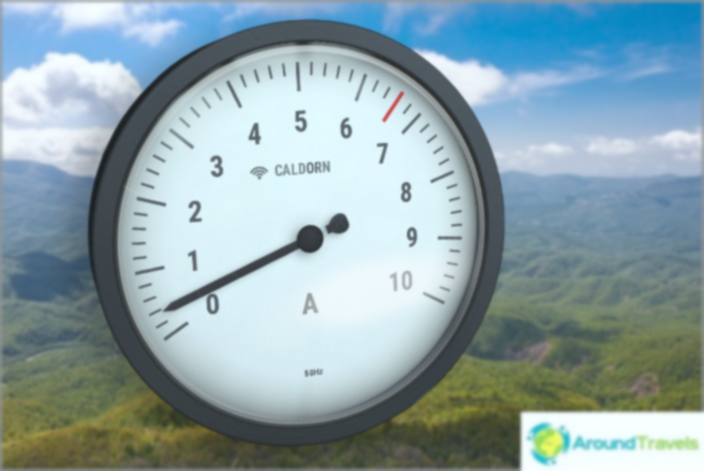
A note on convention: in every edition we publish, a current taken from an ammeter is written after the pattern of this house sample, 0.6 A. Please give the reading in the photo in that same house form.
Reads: 0.4 A
